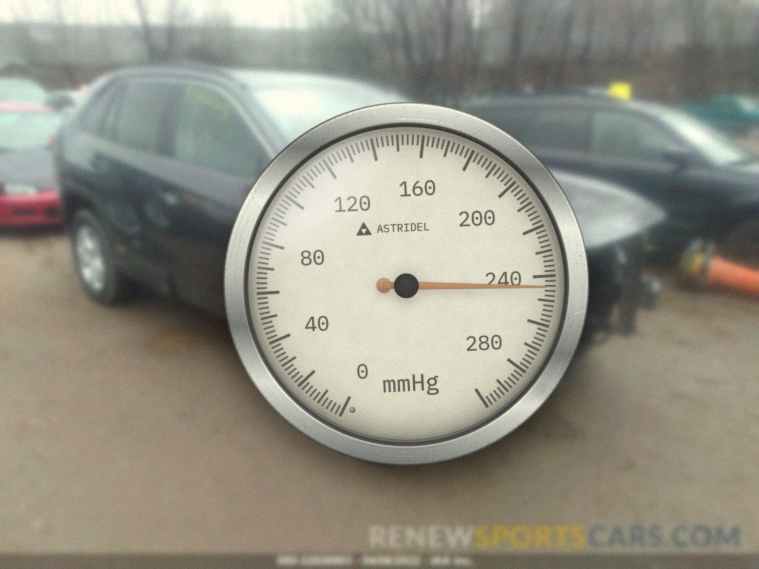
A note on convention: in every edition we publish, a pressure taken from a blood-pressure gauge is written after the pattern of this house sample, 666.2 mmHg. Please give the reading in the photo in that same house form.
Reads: 244 mmHg
